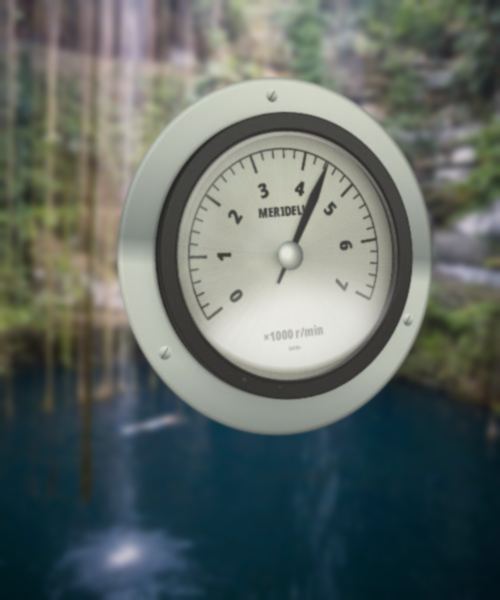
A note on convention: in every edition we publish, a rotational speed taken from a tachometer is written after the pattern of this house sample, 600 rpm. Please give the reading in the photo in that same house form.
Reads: 4400 rpm
